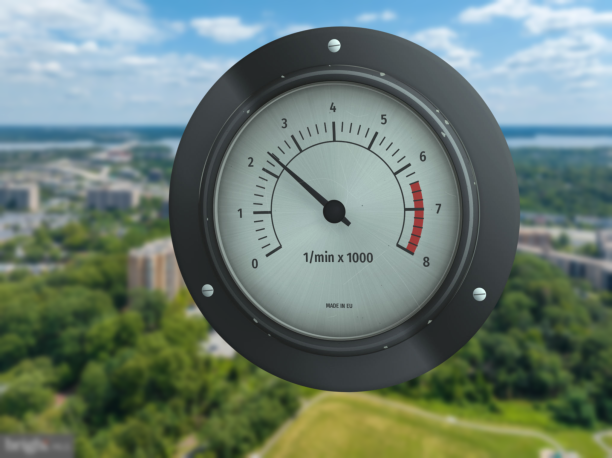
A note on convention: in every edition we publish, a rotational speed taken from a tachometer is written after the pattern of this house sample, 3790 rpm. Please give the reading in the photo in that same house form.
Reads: 2400 rpm
